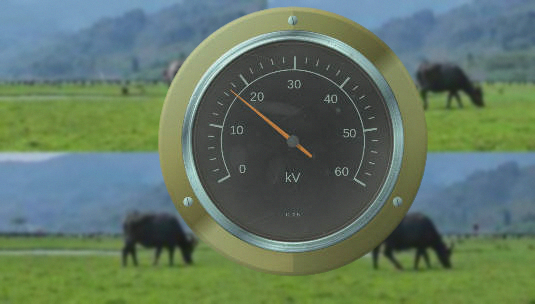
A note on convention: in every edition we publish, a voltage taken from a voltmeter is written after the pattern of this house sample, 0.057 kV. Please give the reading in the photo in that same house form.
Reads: 17 kV
